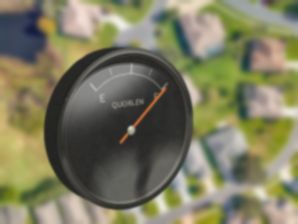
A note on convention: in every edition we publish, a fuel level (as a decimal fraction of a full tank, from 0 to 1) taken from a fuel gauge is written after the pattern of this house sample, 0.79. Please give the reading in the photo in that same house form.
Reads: 1
